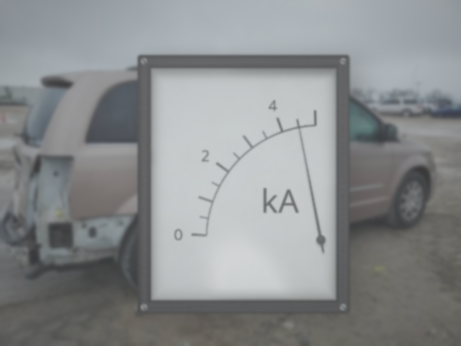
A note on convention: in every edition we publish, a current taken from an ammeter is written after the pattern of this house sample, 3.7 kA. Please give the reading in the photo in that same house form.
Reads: 4.5 kA
